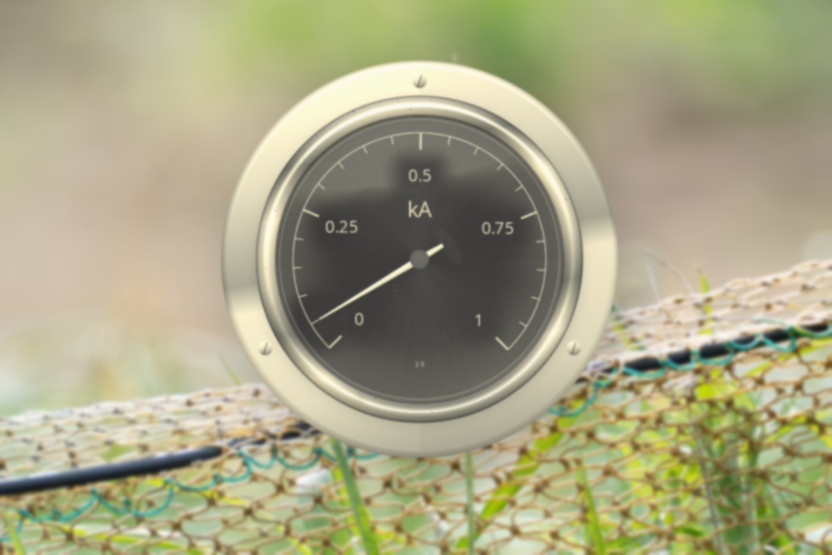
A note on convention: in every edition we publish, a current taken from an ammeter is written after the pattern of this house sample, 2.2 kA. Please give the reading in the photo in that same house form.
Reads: 0.05 kA
